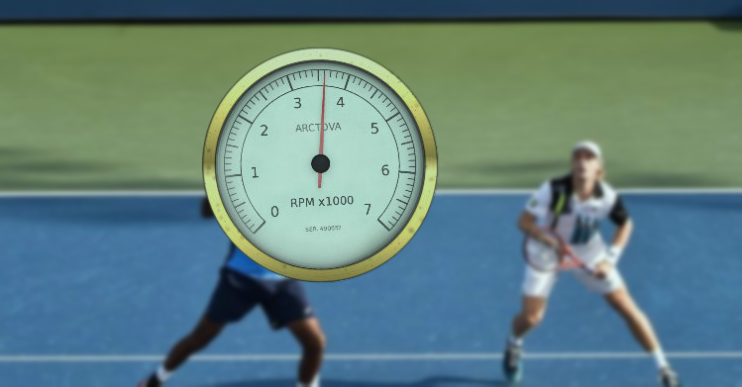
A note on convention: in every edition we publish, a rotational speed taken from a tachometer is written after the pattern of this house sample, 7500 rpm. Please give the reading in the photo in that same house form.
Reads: 3600 rpm
